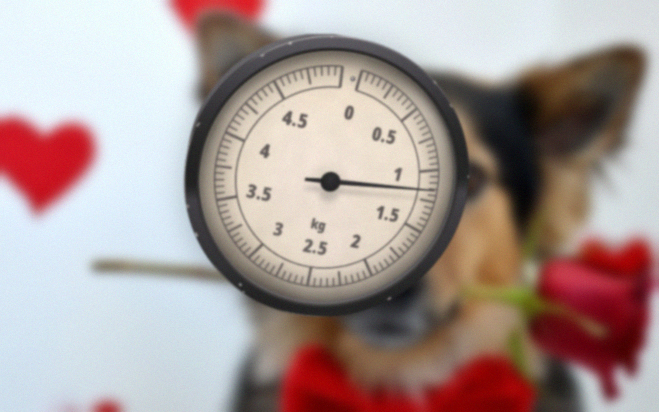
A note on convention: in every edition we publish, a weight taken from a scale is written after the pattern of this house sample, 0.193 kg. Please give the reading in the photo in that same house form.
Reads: 1.15 kg
